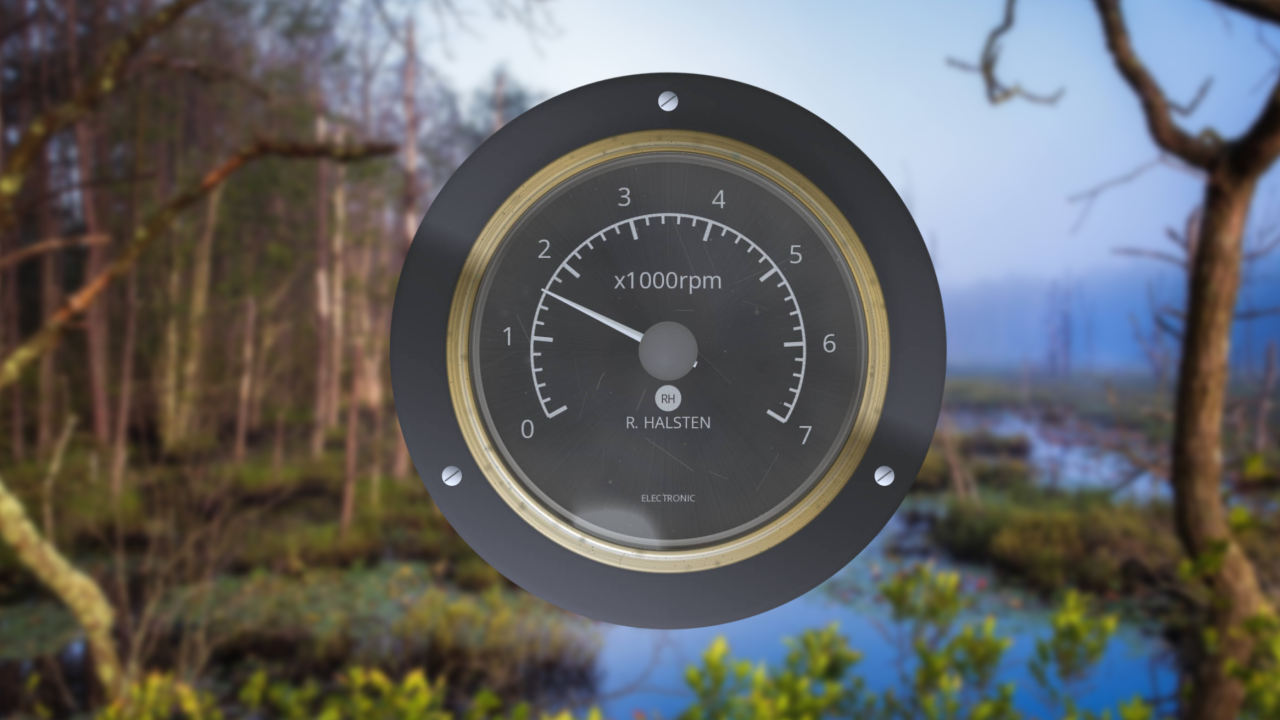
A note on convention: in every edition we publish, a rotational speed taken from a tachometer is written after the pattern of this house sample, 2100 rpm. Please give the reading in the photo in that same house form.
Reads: 1600 rpm
